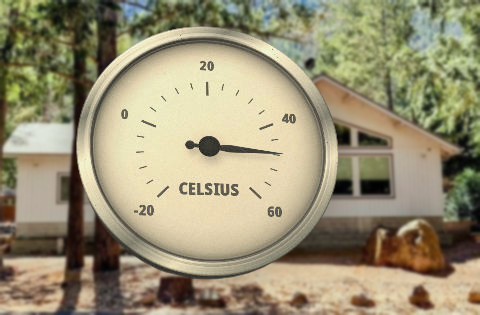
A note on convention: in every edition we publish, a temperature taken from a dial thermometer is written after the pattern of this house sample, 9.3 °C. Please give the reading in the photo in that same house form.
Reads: 48 °C
